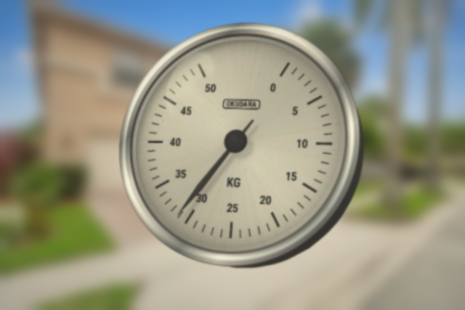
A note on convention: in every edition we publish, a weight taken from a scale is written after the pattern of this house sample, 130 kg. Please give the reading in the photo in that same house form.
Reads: 31 kg
